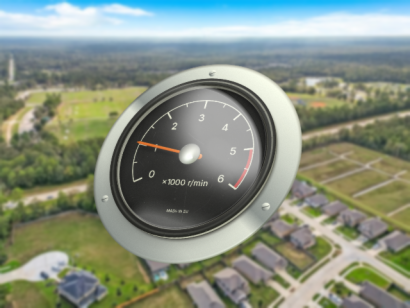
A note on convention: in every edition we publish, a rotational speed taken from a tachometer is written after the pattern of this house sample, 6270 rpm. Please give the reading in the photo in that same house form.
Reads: 1000 rpm
